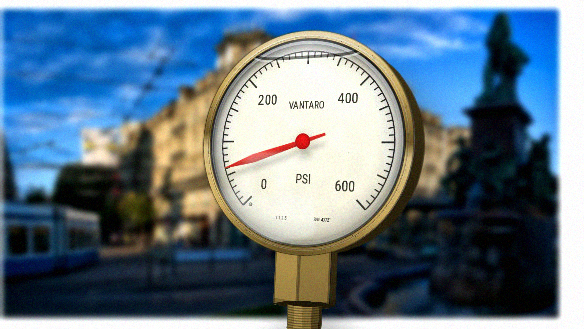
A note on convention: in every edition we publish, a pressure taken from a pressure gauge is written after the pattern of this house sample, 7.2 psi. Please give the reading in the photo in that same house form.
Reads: 60 psi
